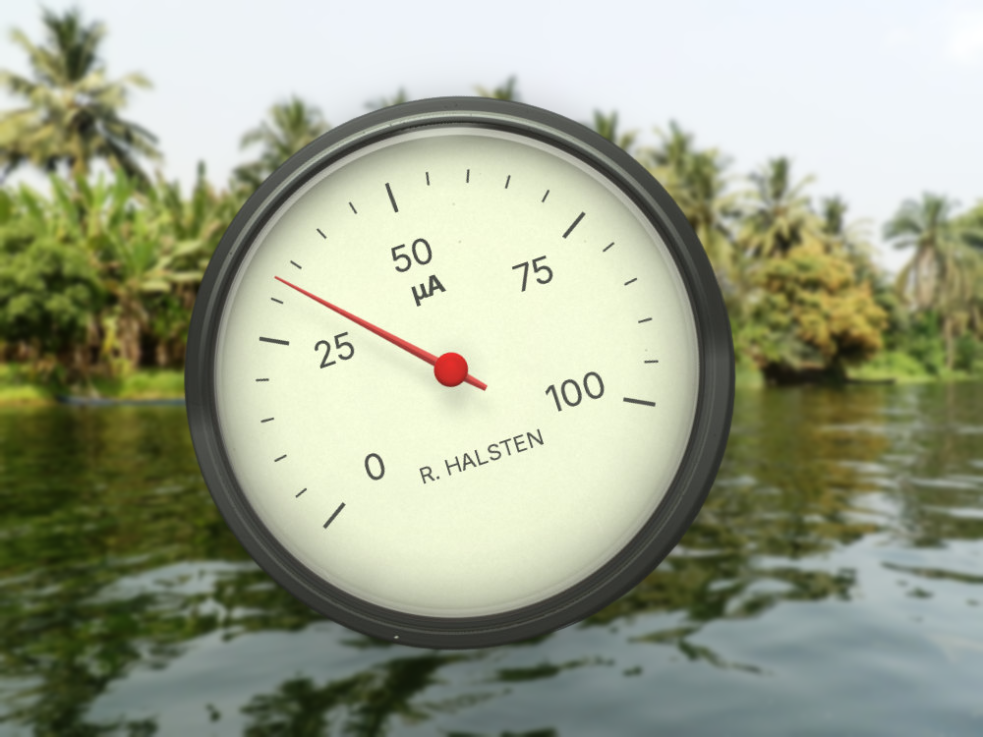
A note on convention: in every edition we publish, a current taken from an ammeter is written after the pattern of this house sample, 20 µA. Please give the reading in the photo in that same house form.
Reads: 32.5 µA
